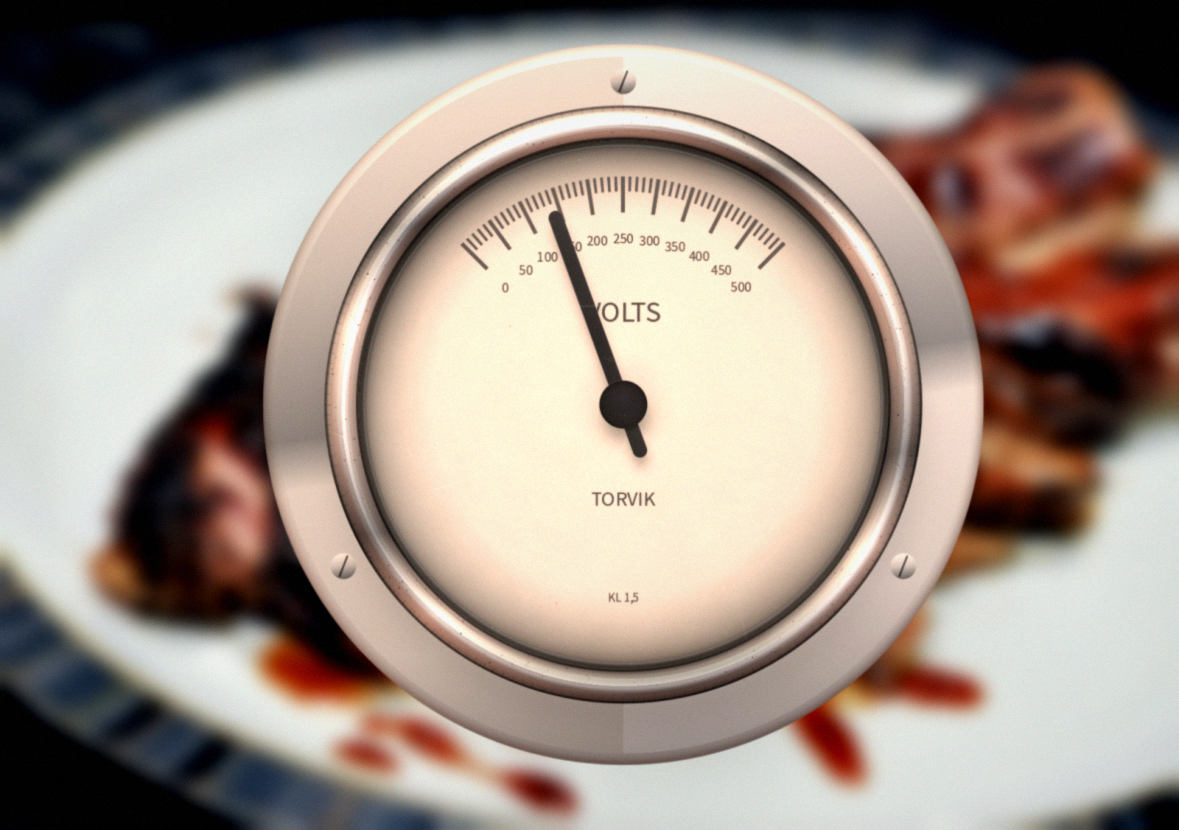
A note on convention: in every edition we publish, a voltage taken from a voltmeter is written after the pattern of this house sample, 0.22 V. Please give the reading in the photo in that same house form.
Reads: 140 V
